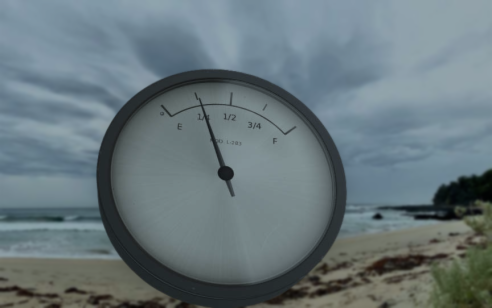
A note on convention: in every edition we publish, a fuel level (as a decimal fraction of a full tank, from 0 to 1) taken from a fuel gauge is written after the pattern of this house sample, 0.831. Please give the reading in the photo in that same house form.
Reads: 0.25
